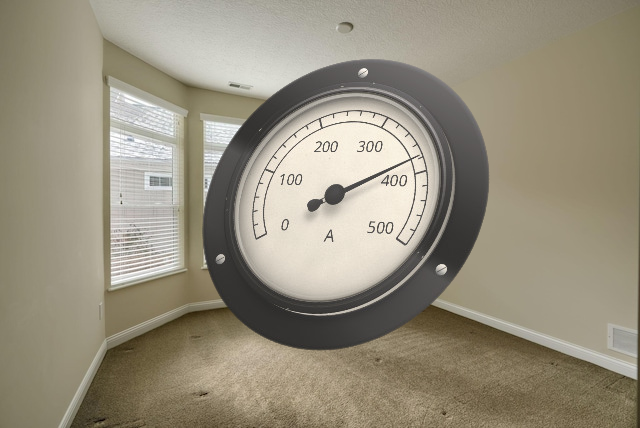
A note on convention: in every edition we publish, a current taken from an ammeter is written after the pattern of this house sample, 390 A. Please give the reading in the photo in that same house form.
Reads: 380 A
